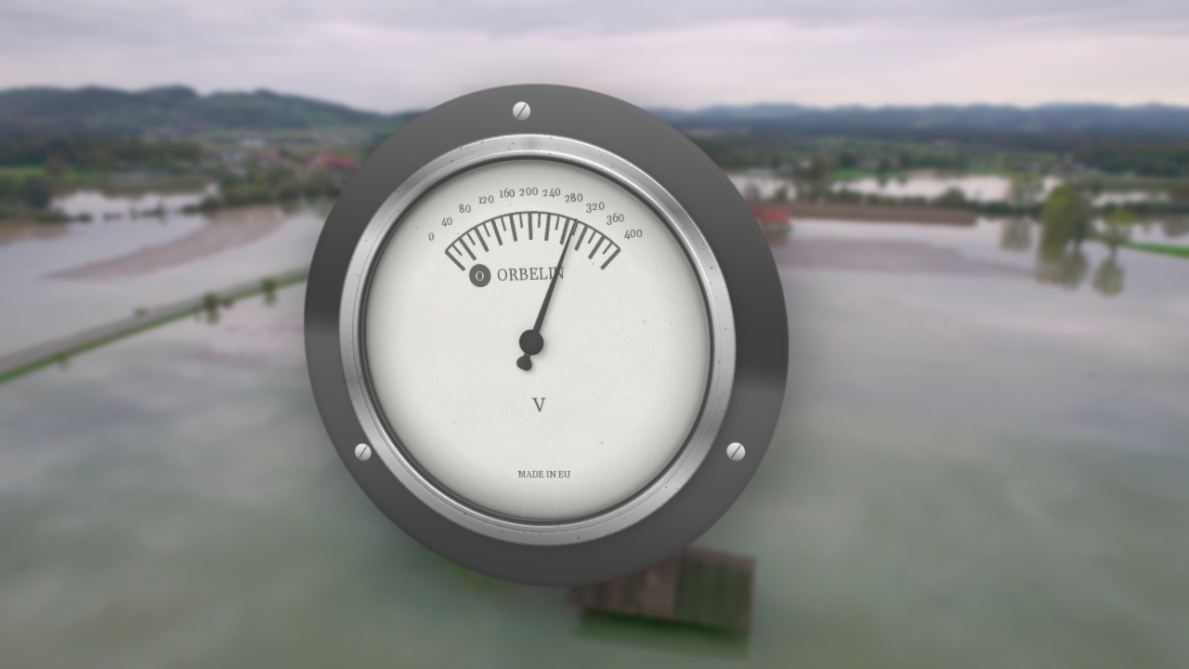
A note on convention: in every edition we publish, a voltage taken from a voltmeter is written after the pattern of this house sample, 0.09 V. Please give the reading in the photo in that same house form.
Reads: 300 V
